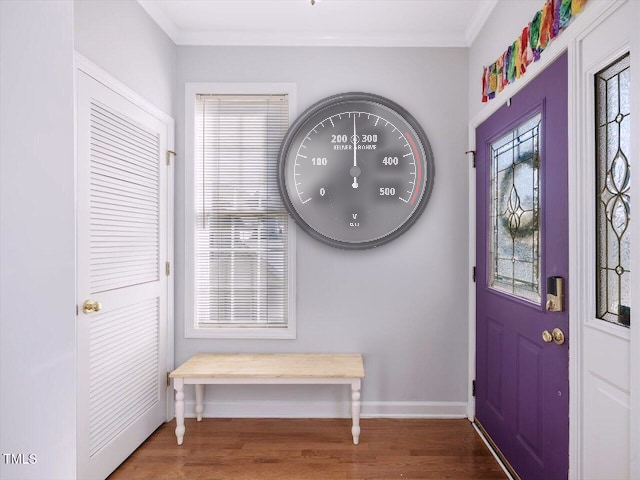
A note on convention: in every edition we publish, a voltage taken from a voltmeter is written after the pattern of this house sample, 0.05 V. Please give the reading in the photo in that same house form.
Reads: 250 V
